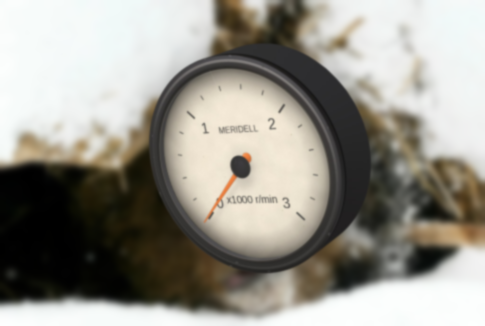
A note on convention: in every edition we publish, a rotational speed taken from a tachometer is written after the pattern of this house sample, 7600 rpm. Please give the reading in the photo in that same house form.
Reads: 0 rpm
